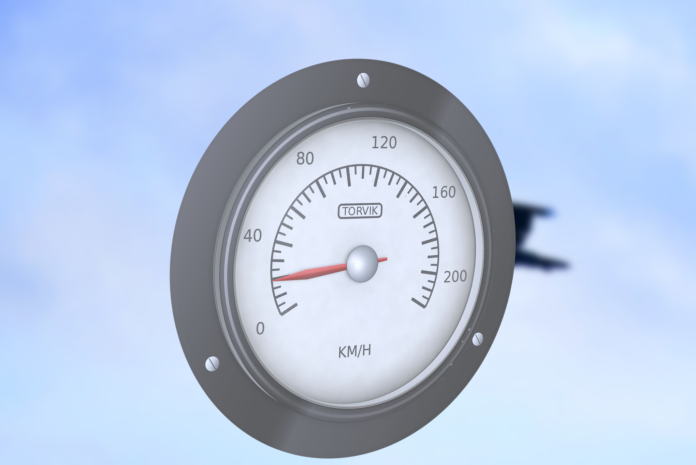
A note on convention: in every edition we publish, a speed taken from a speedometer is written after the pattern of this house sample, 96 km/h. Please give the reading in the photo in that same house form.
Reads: 20 km/h
